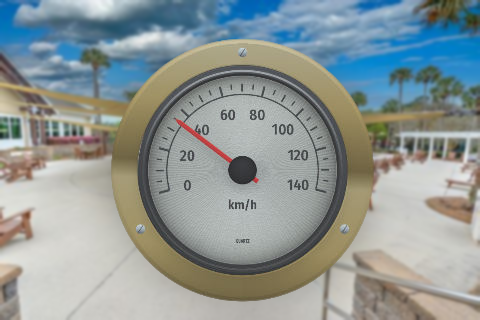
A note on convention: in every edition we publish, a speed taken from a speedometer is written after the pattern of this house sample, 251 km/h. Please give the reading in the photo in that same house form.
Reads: 35 km/h
